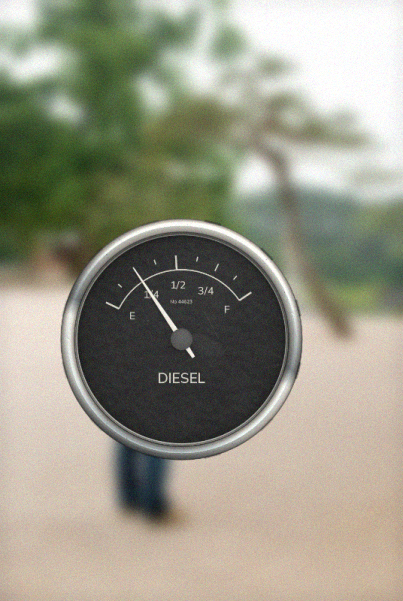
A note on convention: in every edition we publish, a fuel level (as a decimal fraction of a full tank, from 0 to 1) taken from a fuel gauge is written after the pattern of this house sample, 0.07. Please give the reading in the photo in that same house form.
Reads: 0.25
